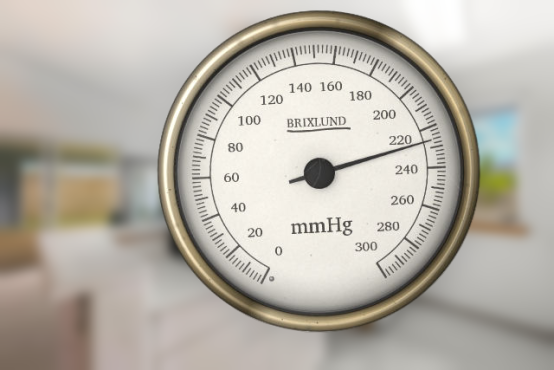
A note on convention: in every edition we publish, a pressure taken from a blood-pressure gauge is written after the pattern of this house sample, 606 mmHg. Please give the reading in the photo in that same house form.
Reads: 226 mmHg
